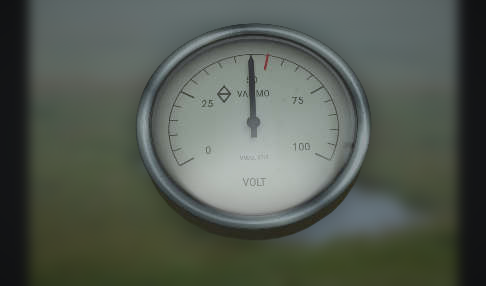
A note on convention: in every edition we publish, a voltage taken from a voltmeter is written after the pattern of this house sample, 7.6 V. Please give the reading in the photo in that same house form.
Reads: 50 V
